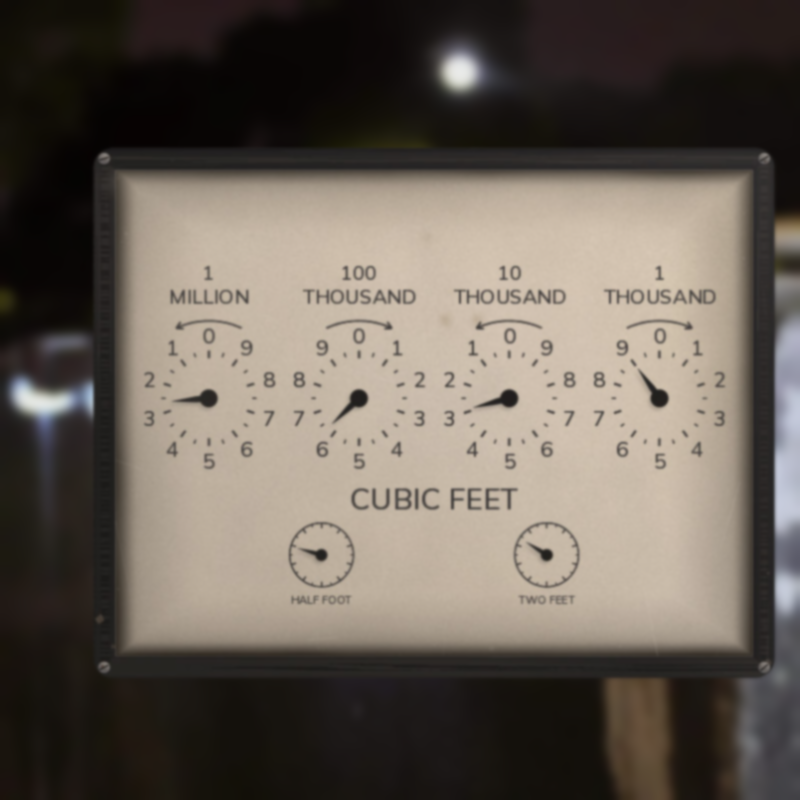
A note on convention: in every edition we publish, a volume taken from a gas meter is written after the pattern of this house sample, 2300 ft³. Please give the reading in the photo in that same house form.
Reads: 262900 ft³
